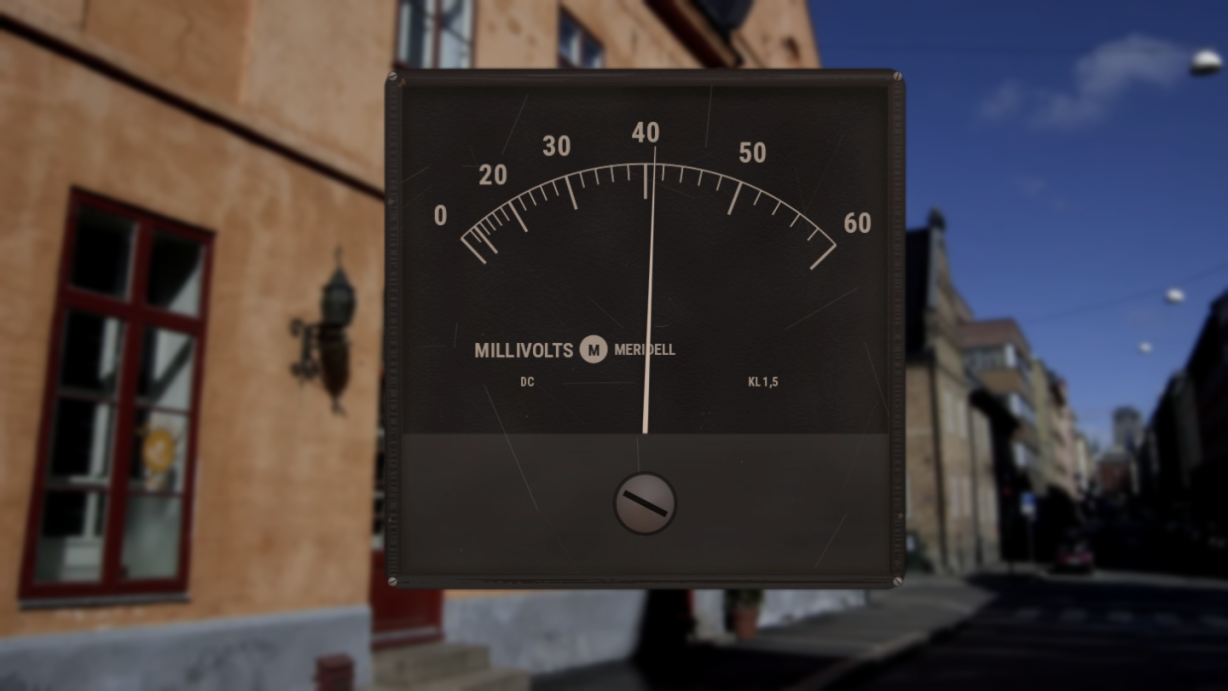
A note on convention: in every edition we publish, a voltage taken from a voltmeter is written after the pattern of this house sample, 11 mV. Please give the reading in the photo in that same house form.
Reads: 41 mV
